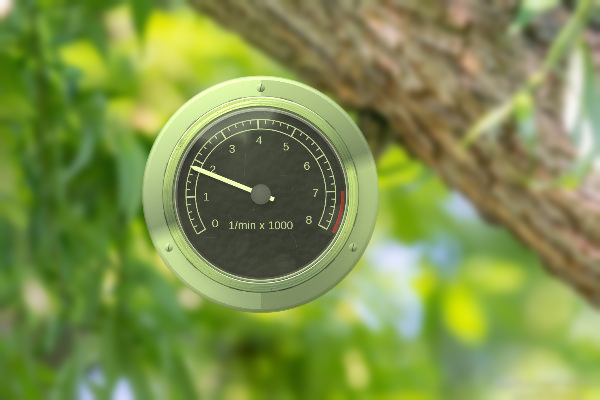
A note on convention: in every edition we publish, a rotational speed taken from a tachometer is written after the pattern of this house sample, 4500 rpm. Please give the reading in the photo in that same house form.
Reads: 1800 rpm
